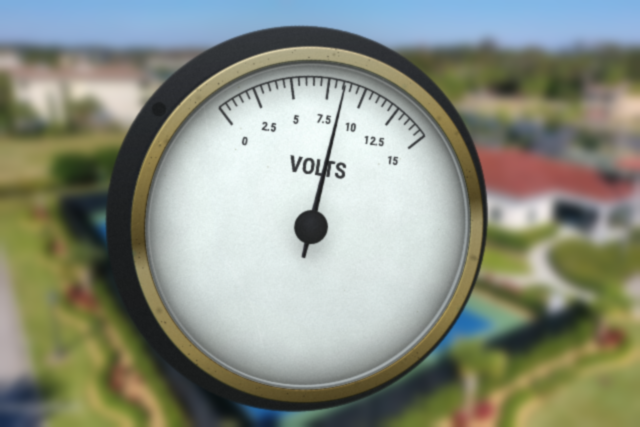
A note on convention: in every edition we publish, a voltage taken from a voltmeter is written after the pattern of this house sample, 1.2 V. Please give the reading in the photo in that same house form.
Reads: 8.5 V
